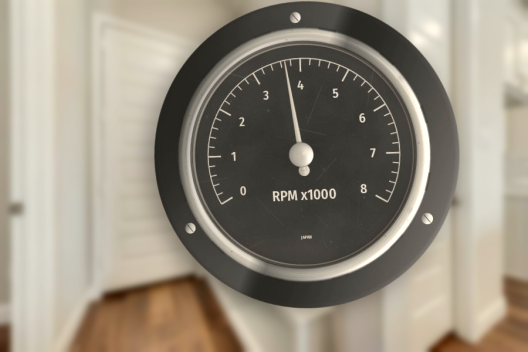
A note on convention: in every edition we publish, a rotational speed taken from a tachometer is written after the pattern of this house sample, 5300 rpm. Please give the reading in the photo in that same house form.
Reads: 3700 rpm
